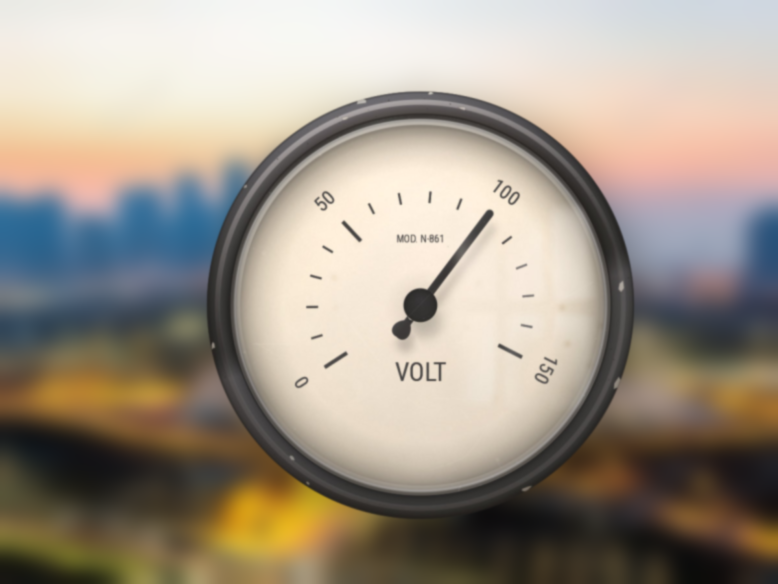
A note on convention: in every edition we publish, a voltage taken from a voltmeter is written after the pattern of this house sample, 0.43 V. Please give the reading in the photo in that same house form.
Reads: 100 V
